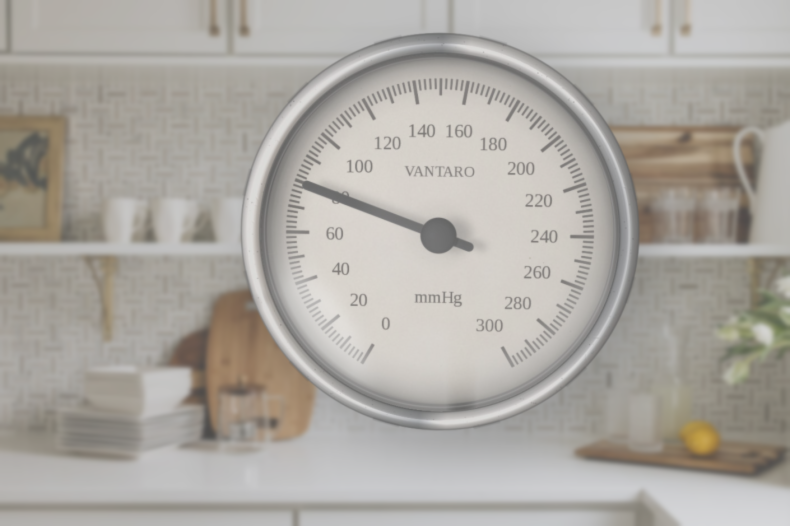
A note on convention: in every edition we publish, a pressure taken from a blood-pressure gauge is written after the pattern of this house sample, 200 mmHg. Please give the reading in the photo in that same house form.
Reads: 80 mmHg
